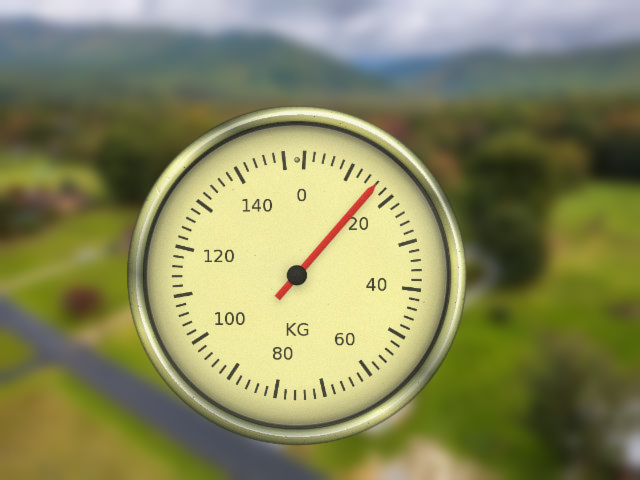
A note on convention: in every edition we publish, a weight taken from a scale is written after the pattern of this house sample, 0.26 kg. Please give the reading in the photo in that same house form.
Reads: 16 kg
